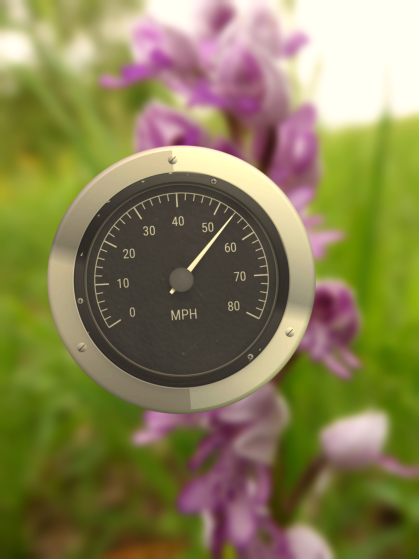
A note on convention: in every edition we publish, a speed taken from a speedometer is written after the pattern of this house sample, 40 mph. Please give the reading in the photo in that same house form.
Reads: 54 mph
